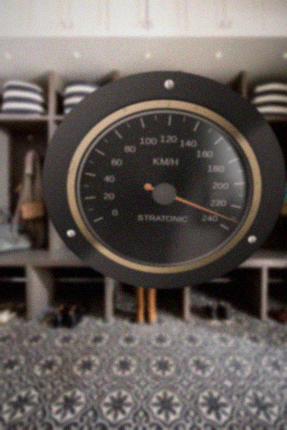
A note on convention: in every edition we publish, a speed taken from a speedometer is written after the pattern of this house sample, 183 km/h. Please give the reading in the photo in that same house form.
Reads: 230 km/h
